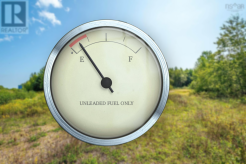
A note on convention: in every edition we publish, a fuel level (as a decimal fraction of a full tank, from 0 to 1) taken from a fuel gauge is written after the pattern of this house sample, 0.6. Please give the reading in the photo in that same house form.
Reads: 0.125
